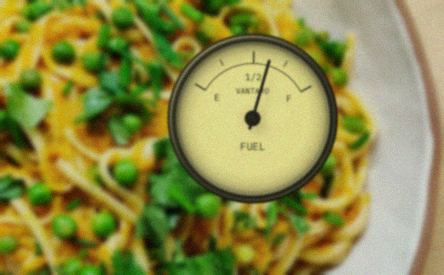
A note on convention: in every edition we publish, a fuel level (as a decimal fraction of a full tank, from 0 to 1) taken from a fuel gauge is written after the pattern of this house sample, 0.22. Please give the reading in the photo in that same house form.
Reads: 0.625
